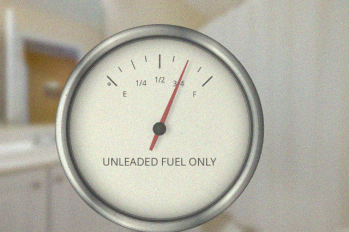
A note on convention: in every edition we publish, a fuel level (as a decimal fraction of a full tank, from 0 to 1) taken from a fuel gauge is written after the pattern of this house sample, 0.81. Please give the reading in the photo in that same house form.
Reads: 0.75
